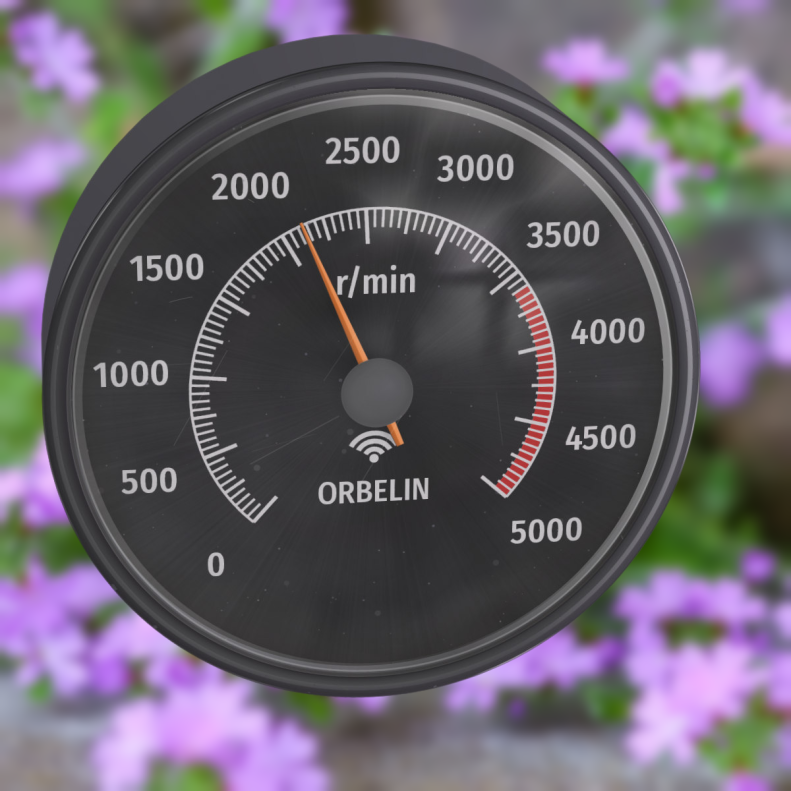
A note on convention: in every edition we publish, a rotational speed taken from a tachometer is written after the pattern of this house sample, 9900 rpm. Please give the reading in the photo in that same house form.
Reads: 2125 rpm
